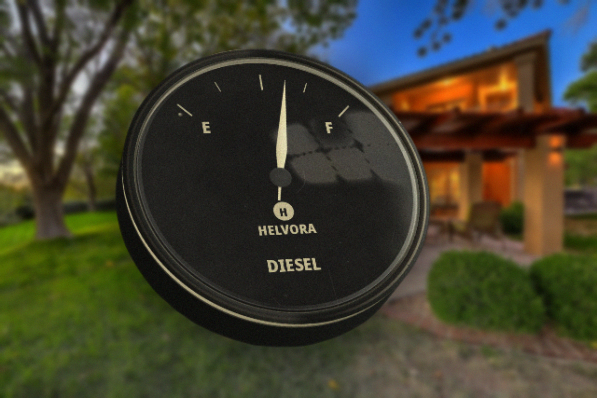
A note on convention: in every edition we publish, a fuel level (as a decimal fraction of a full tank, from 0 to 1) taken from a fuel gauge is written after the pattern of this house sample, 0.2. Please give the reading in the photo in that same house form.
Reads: 0.625
